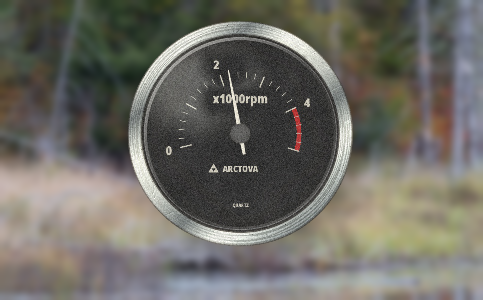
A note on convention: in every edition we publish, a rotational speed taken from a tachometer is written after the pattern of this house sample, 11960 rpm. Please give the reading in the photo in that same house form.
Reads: 2200 rpm
